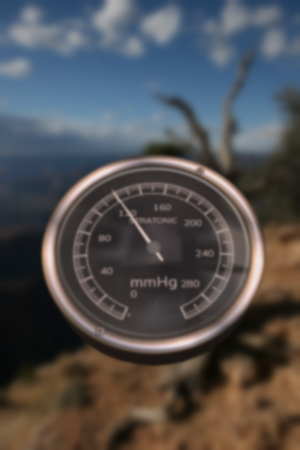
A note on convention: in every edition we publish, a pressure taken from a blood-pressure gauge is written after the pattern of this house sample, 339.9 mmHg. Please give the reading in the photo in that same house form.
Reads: 120 mmHg
